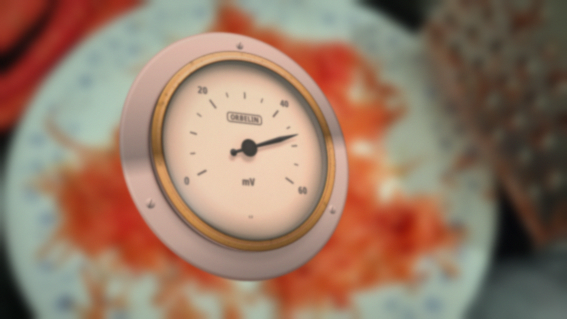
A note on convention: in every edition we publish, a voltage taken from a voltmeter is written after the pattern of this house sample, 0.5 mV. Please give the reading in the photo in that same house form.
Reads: 47.5 mV
